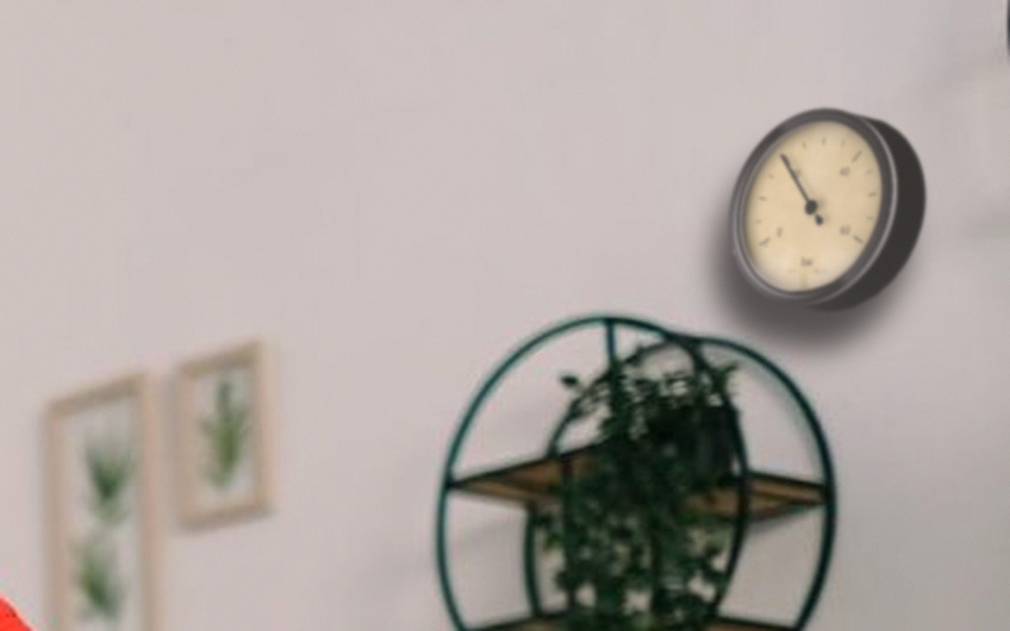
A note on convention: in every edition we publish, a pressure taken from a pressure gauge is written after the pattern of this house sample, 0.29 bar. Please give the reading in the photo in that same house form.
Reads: 20 bar
